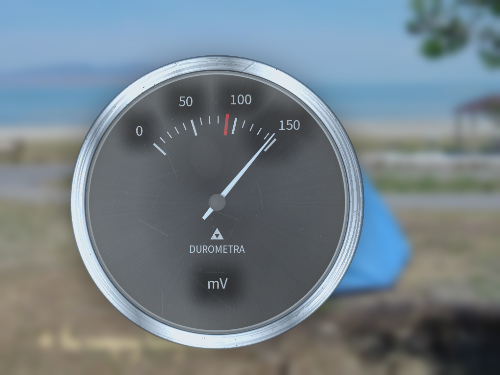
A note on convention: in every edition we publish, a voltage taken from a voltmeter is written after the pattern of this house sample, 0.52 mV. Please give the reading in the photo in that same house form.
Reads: 145 mV
